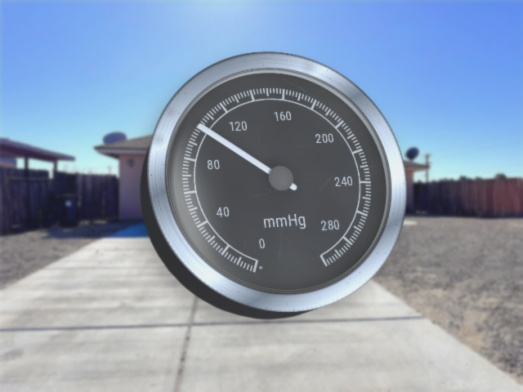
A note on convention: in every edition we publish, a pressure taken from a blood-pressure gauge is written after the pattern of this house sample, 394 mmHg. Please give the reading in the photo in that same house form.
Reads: 100 mmHg
